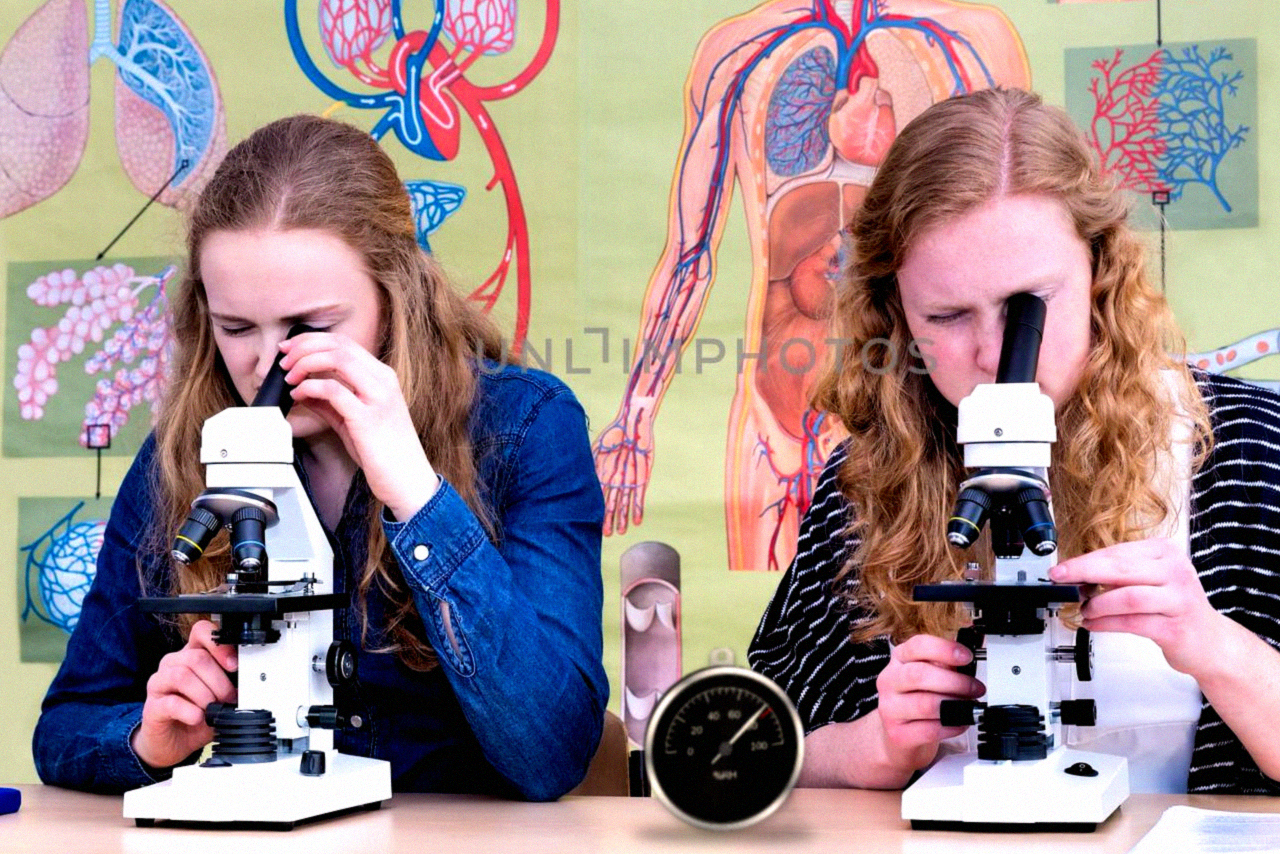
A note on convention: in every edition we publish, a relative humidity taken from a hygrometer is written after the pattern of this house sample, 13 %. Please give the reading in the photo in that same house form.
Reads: 76 %
